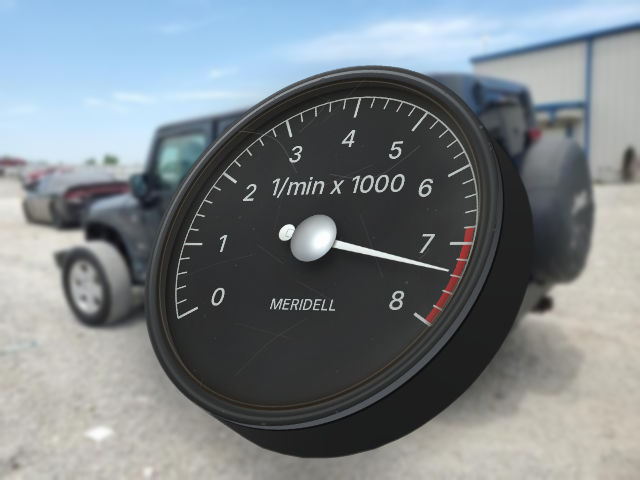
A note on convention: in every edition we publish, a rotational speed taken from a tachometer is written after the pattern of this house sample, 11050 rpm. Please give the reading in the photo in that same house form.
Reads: 7400 rpm
